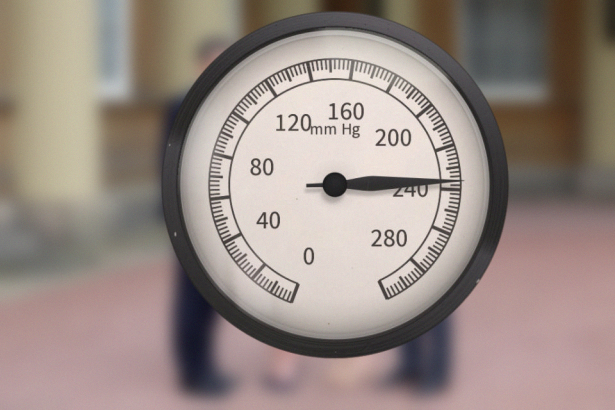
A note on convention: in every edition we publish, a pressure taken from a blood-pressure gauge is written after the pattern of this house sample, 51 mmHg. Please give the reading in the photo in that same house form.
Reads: 236 mmHg
